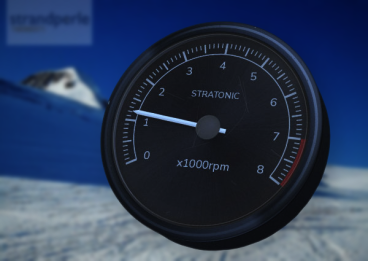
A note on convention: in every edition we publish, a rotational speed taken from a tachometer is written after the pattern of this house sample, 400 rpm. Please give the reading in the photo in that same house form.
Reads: 1200 rpm
